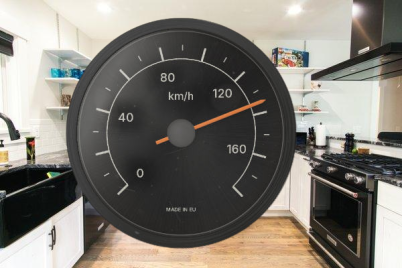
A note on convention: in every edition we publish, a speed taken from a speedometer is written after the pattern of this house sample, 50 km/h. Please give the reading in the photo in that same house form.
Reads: 135 km/h
